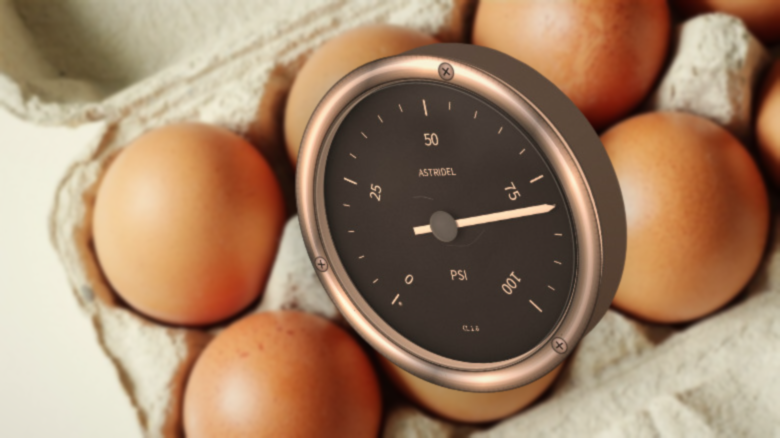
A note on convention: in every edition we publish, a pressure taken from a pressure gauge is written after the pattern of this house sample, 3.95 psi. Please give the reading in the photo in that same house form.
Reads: 80 psi
